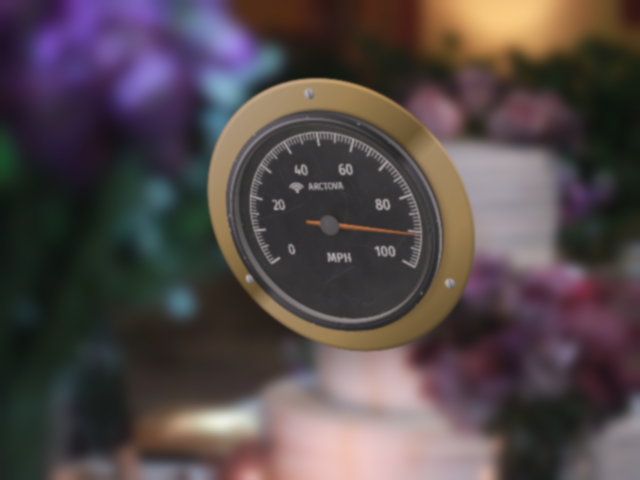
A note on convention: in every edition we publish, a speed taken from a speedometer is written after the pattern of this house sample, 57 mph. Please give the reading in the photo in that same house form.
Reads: 90 mph
